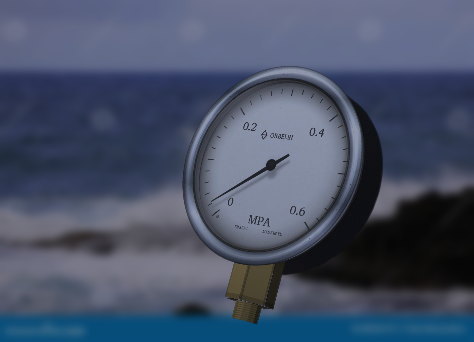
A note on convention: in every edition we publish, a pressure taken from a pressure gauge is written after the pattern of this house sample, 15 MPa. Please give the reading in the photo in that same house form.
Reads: 0.02 MPa
